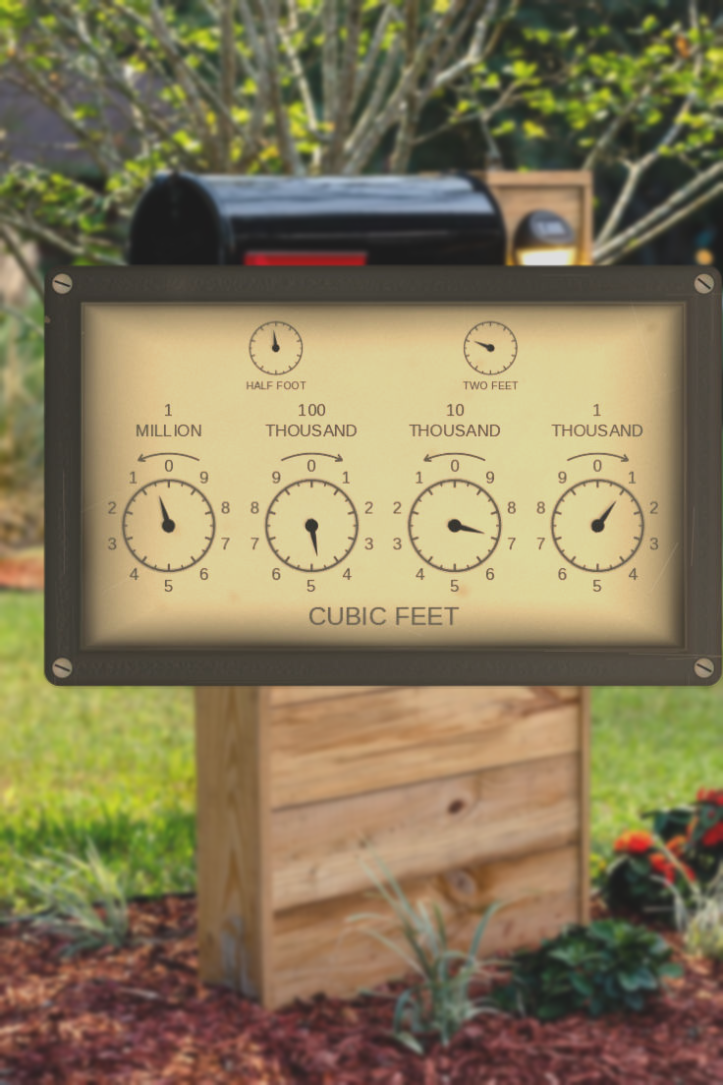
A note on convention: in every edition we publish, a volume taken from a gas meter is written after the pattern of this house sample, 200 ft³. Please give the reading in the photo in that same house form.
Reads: 47100 ft³
